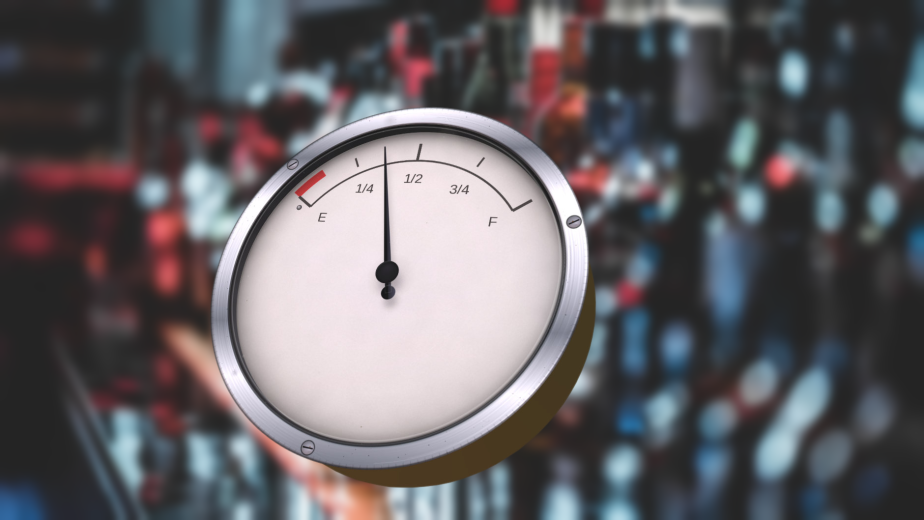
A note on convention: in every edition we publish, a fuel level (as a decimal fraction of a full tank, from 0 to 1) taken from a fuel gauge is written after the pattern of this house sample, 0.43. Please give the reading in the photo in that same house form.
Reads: 0.375
